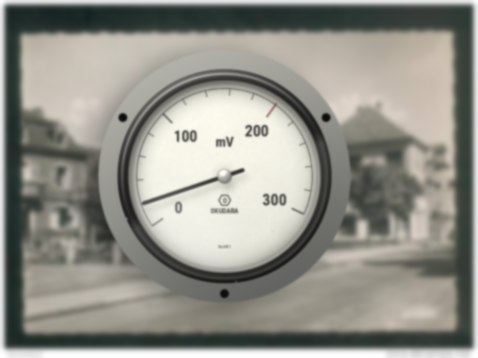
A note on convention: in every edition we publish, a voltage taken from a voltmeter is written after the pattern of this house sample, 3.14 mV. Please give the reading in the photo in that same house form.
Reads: 20 mV
